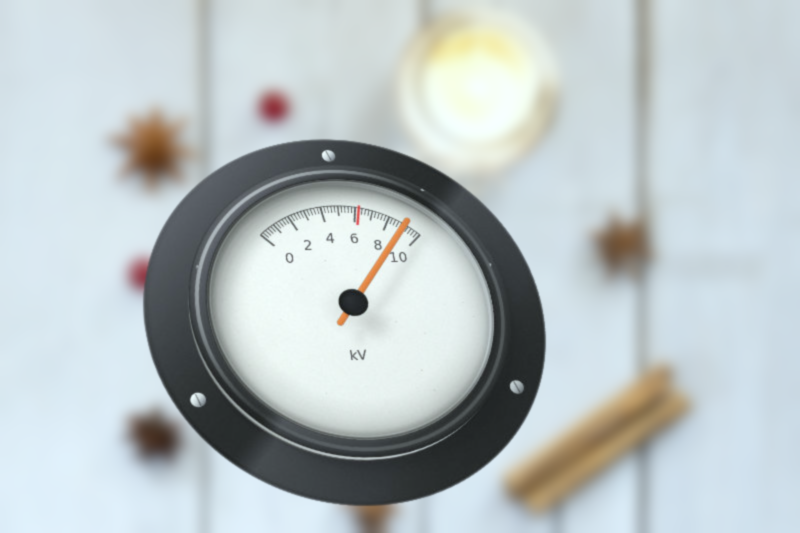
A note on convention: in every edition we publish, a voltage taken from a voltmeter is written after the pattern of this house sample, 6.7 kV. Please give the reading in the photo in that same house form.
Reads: 9 kV
